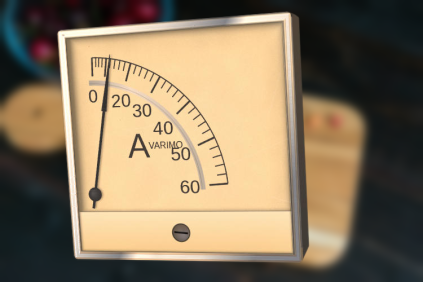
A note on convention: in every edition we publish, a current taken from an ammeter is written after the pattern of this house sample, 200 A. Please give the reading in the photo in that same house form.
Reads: 12 A
